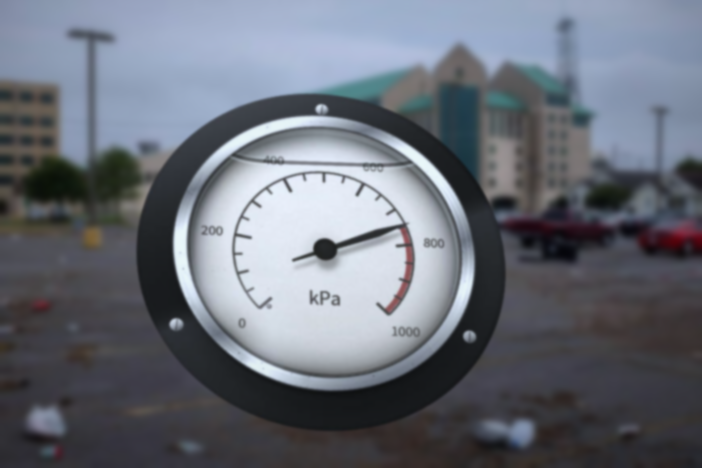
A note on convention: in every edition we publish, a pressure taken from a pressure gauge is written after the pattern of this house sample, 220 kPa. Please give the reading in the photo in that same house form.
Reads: 750 kPa
